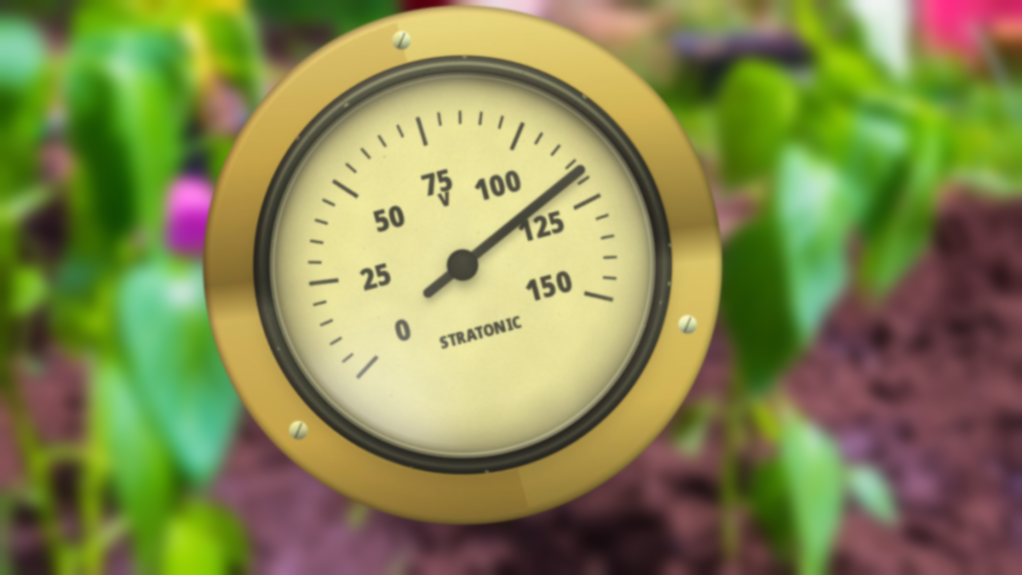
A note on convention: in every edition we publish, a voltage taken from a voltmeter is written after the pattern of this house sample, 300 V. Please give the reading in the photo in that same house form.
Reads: 117.5 V
